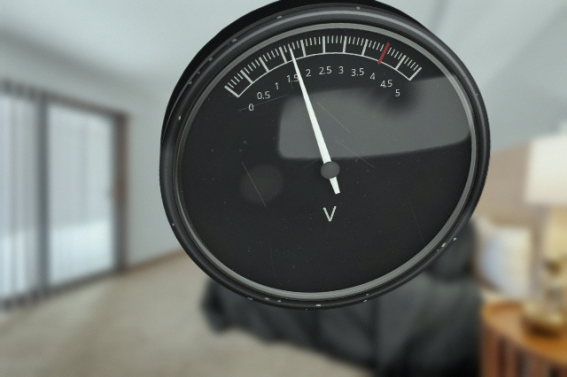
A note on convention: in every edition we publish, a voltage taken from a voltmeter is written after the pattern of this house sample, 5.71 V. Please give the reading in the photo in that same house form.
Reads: 1.7 V
